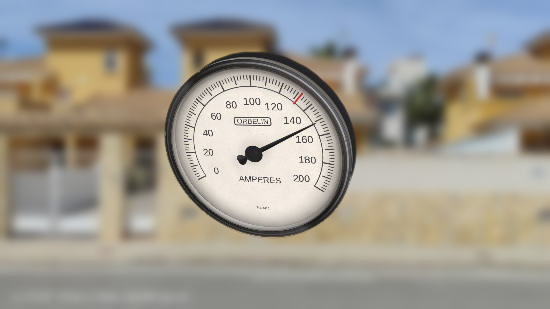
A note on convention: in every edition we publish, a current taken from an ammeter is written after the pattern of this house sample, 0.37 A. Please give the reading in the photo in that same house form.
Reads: 150 A
